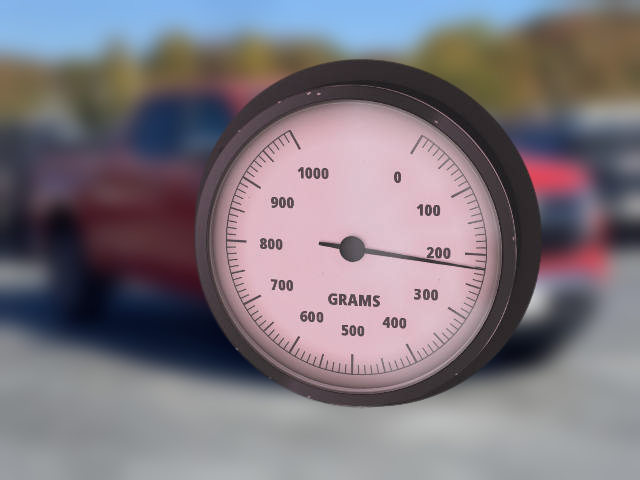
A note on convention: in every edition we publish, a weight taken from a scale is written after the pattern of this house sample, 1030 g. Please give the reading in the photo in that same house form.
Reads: 220 g
